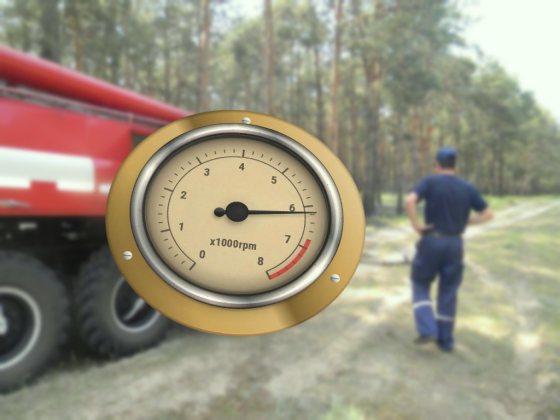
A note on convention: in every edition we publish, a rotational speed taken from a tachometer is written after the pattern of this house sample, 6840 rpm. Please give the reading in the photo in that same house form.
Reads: 6200 rpm
